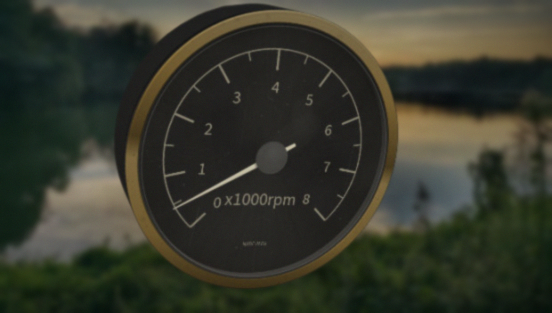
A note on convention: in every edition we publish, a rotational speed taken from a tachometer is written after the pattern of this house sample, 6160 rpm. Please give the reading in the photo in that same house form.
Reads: 500 rpm
